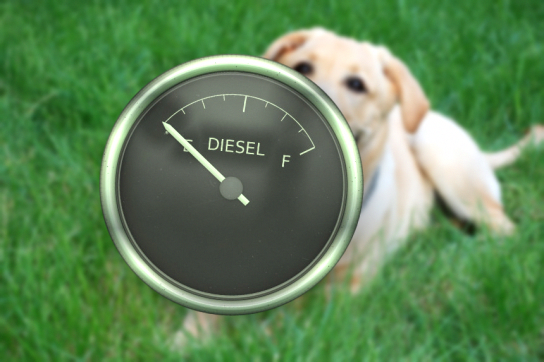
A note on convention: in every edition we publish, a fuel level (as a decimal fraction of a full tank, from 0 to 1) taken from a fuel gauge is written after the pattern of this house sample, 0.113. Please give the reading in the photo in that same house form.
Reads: 0
